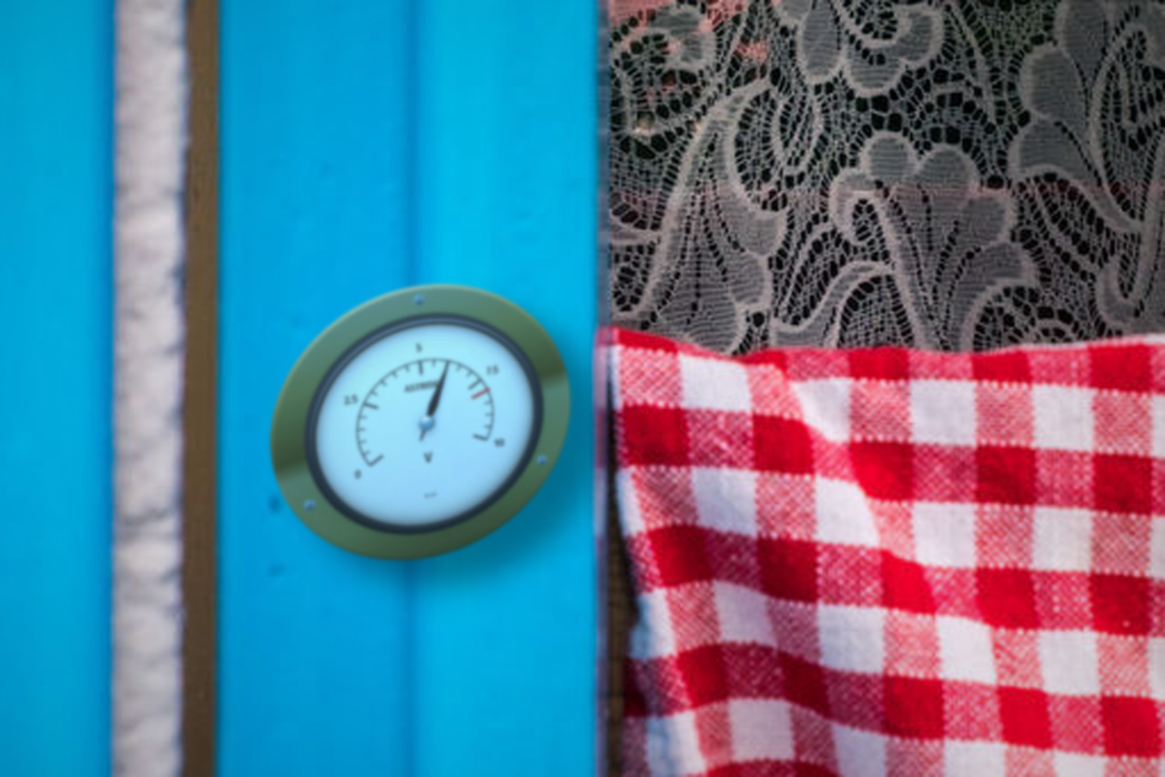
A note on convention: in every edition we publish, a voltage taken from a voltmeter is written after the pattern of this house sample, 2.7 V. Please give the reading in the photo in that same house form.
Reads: 6 V
